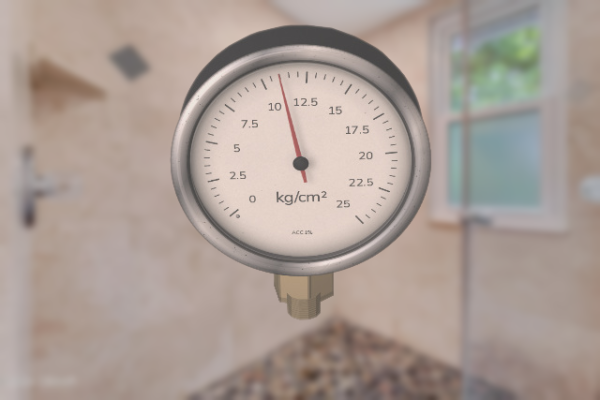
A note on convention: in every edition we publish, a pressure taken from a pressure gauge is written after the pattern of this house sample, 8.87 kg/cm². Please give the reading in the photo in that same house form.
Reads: 11 kg/cm²
